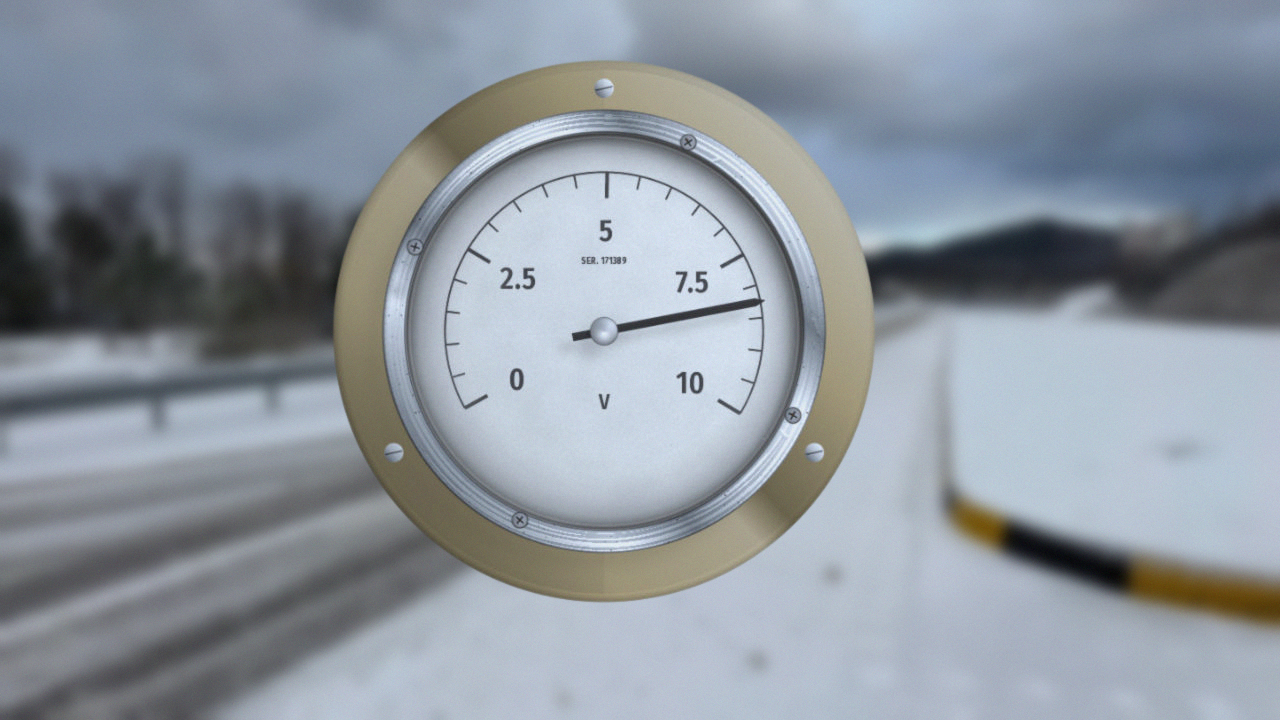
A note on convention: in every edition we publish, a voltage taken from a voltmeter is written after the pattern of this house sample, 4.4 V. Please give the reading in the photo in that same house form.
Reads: 8.25 V
